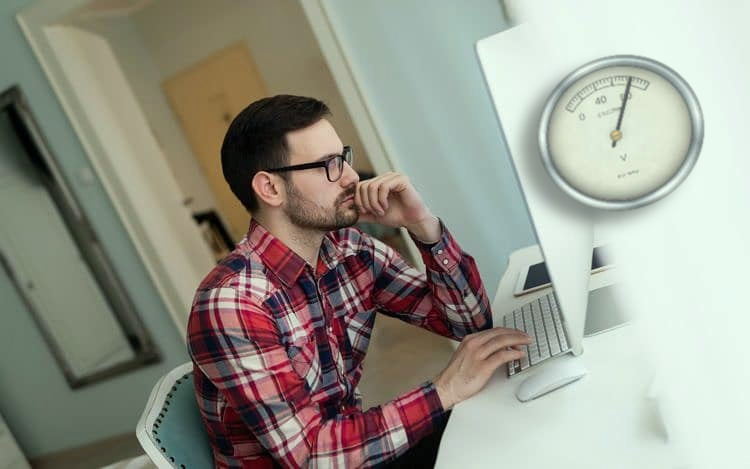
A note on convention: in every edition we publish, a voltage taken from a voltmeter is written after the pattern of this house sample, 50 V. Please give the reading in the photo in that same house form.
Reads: 80 V
